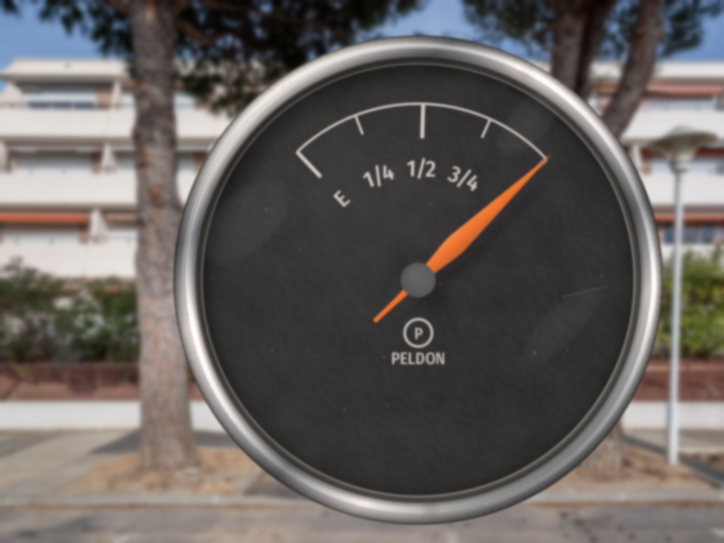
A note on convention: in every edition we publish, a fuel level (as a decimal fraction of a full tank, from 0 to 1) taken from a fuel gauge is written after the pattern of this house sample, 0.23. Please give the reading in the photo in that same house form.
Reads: 1
